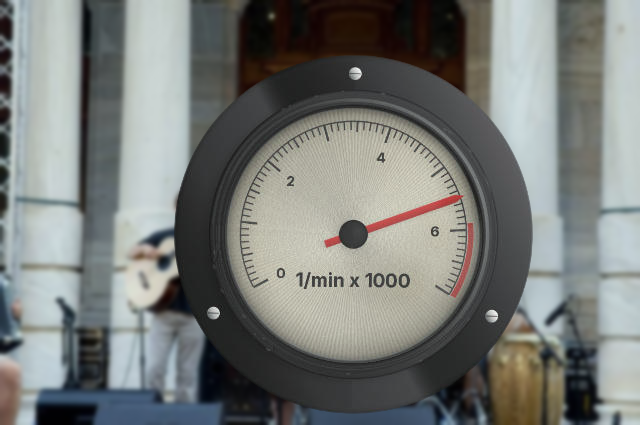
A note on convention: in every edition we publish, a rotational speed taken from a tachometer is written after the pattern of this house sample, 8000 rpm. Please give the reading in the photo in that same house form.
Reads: 5500 rpm
